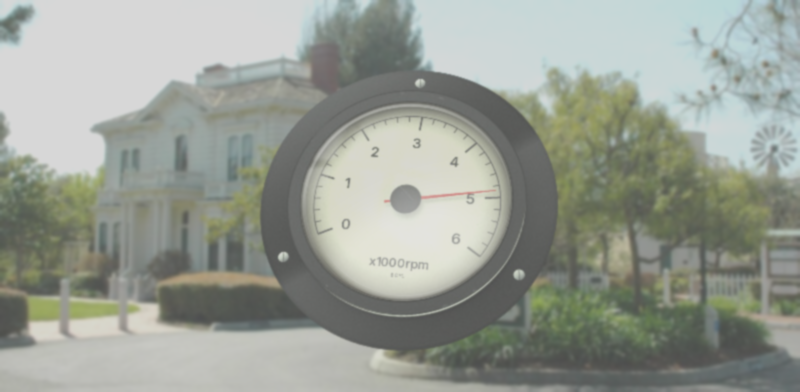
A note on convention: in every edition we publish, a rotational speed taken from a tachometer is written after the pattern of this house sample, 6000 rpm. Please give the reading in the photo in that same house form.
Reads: 4900 rpm
